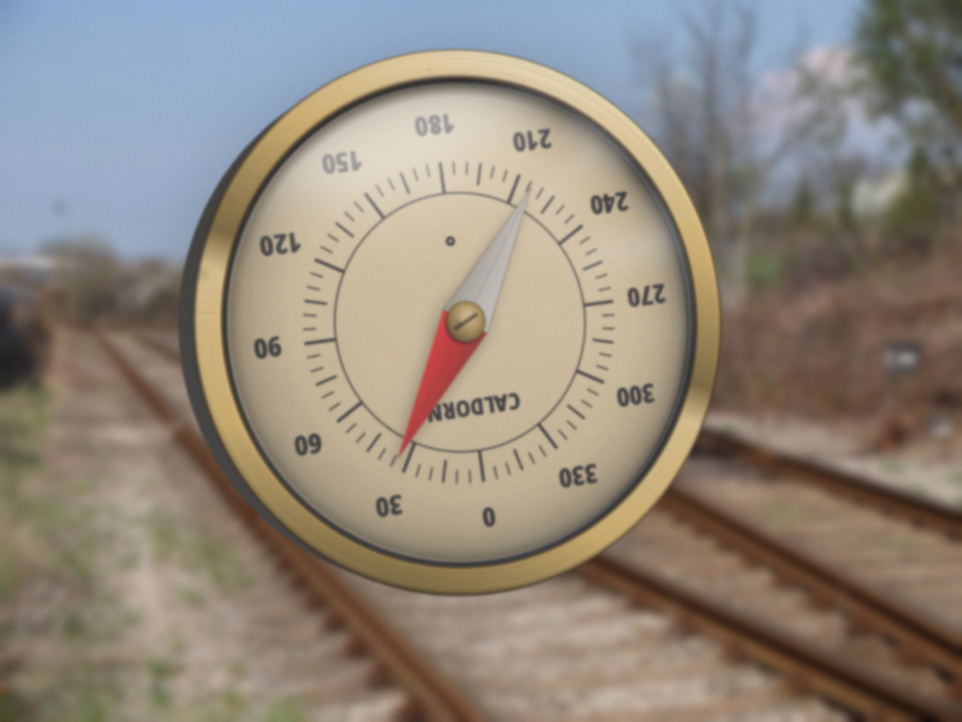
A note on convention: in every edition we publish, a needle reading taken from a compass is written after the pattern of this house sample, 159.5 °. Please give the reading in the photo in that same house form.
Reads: 35 °
